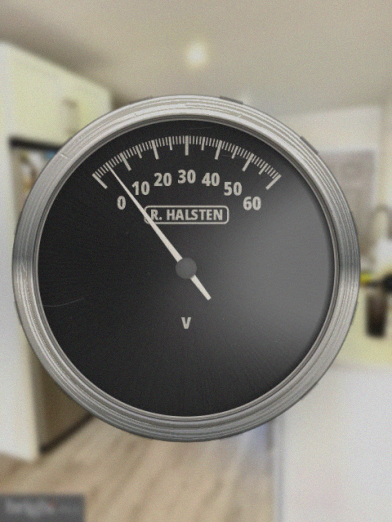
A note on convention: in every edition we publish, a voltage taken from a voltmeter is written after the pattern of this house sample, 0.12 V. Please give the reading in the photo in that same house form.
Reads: 5 V
